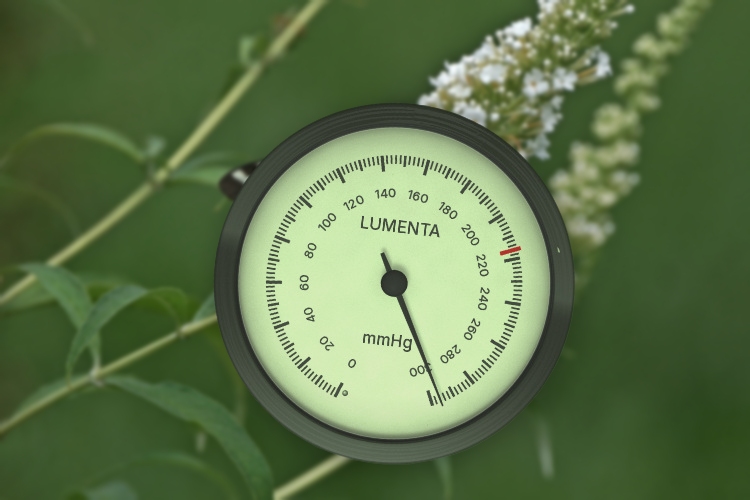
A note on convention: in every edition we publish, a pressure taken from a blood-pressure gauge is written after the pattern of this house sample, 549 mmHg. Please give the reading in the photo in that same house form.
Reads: 296 mmHg
